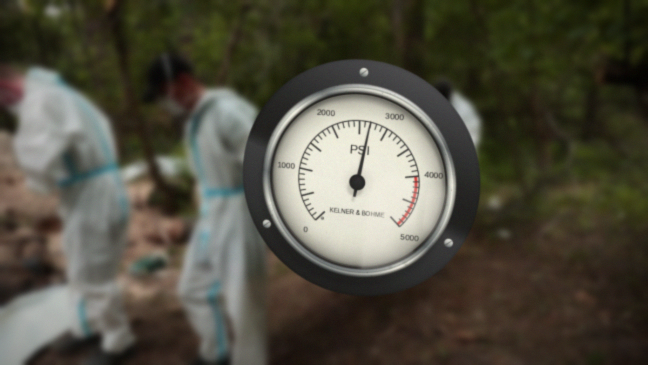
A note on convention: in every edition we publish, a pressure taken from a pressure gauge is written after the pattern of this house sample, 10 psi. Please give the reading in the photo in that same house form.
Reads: 2700 psi
